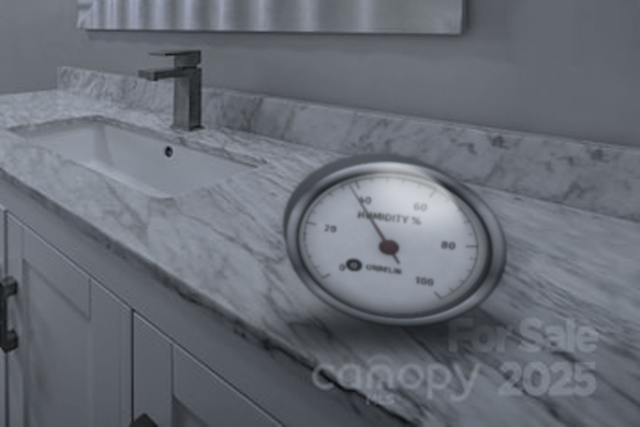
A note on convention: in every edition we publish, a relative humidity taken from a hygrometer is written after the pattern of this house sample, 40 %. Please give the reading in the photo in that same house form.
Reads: 38 %
